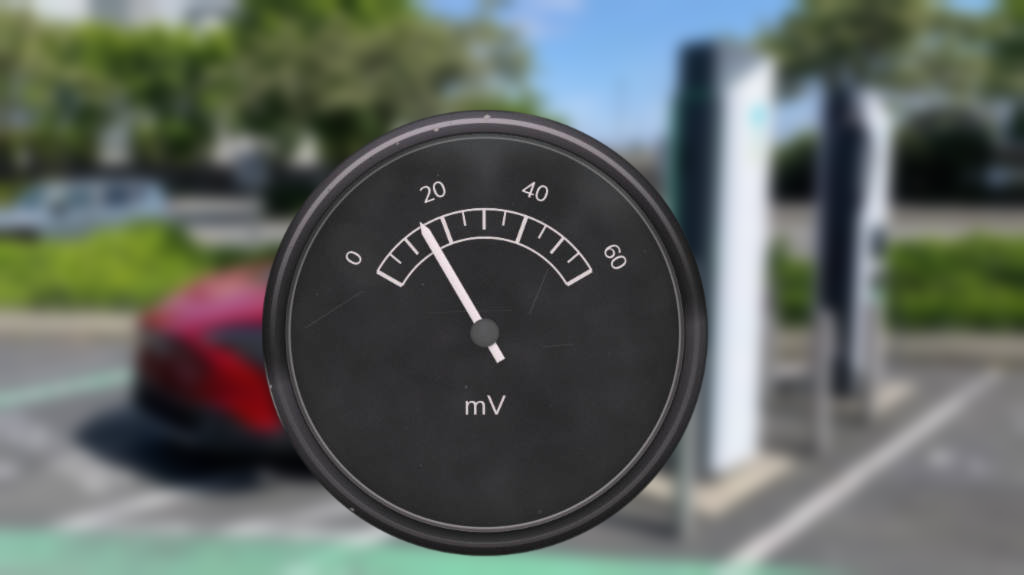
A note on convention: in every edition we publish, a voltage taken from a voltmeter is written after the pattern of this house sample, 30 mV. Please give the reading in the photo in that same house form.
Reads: 15 mV
